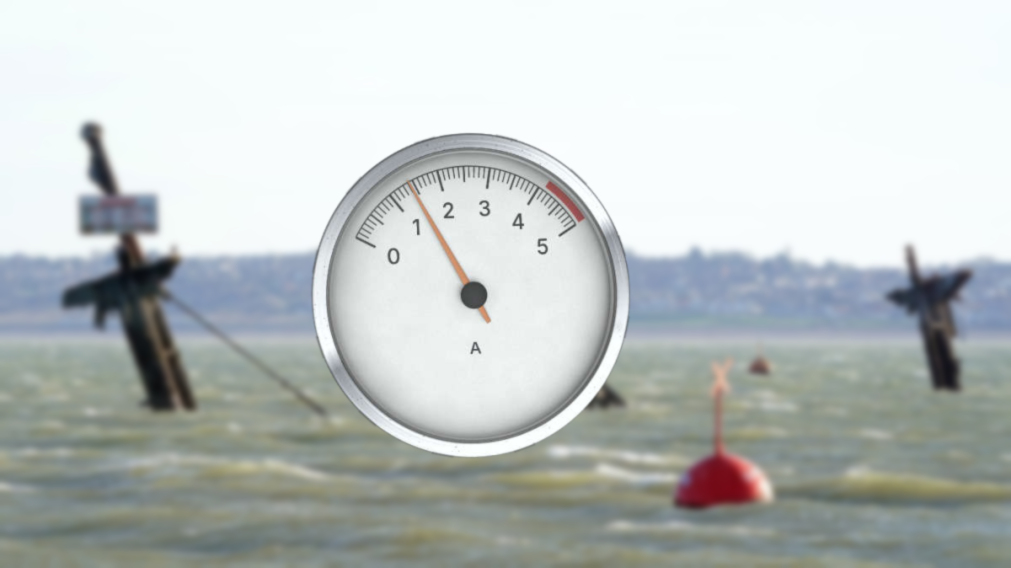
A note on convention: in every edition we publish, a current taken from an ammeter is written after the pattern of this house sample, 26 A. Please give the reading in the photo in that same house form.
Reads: 1.4 A
